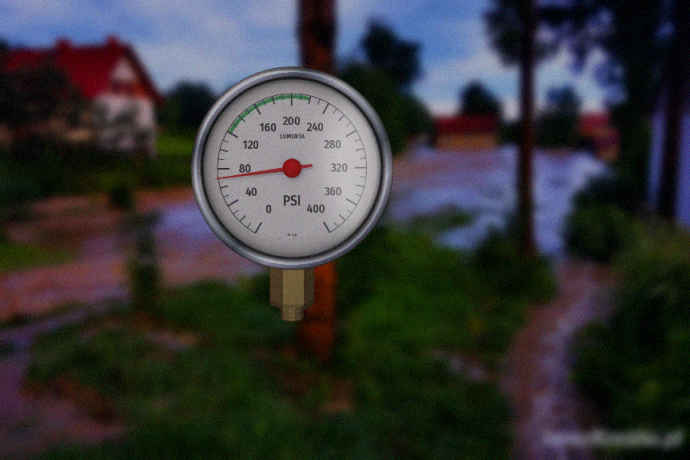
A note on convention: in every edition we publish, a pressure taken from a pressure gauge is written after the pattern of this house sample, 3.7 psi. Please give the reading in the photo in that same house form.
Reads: 70 psi
